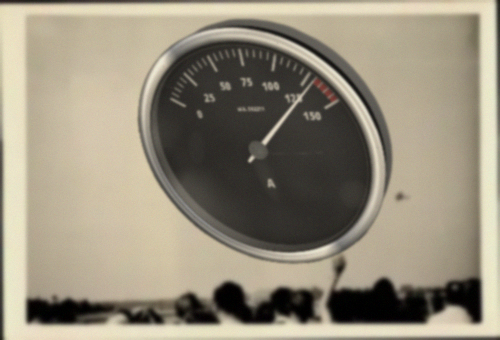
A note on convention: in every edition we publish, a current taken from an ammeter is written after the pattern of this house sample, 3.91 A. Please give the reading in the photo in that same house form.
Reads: 130 A
